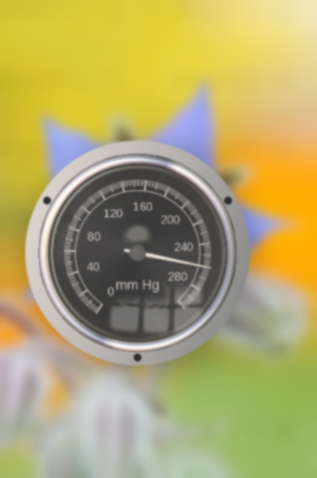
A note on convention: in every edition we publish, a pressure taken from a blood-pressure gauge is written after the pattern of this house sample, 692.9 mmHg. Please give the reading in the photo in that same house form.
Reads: 260 mmHg
